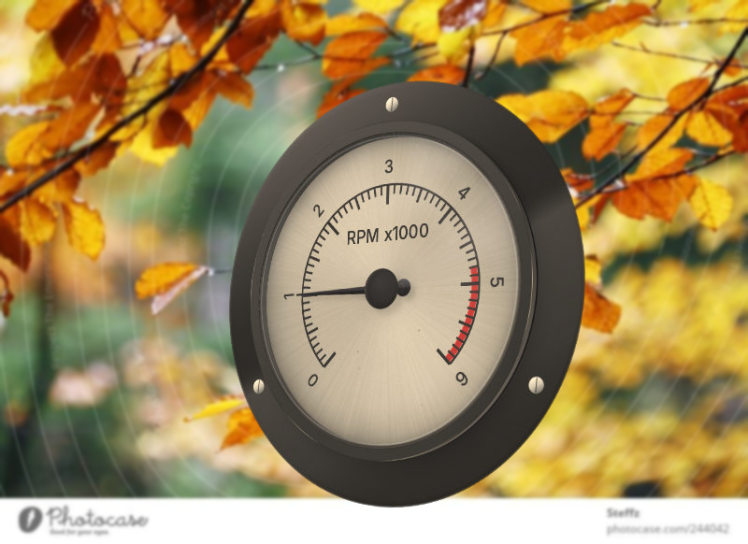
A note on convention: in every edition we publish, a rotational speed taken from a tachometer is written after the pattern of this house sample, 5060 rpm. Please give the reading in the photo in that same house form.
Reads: 1000 rpm
